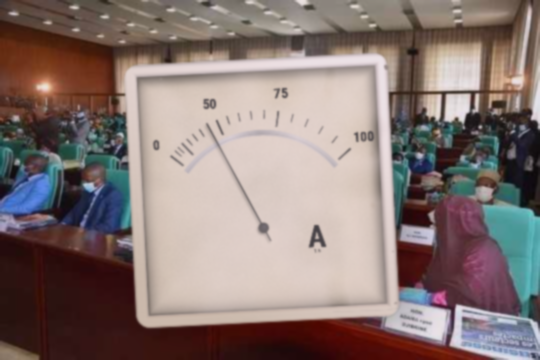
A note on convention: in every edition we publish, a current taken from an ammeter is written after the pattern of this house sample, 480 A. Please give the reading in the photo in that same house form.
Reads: 45 A
